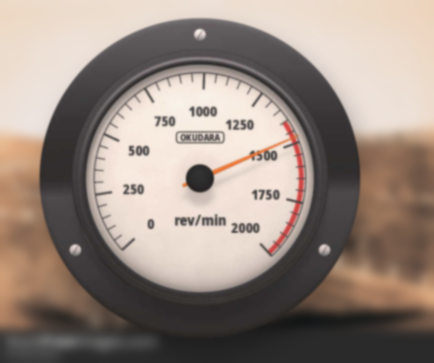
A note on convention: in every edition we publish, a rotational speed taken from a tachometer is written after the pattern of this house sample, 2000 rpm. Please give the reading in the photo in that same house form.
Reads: 1475 rpm
